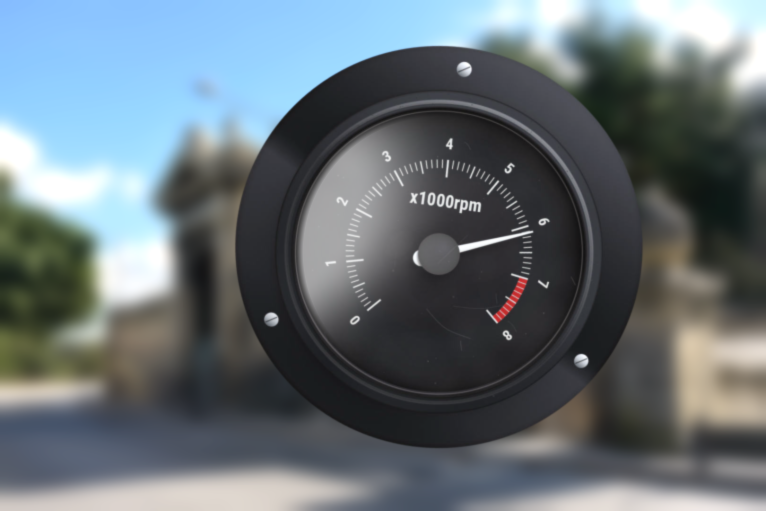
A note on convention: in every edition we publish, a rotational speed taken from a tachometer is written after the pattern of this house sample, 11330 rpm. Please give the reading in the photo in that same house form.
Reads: 6100 rpm
